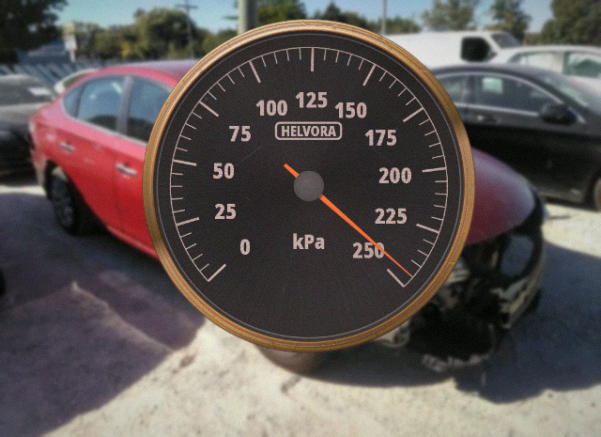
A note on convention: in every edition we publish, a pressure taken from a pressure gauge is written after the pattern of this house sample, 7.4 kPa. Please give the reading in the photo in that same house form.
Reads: 245 kPa
